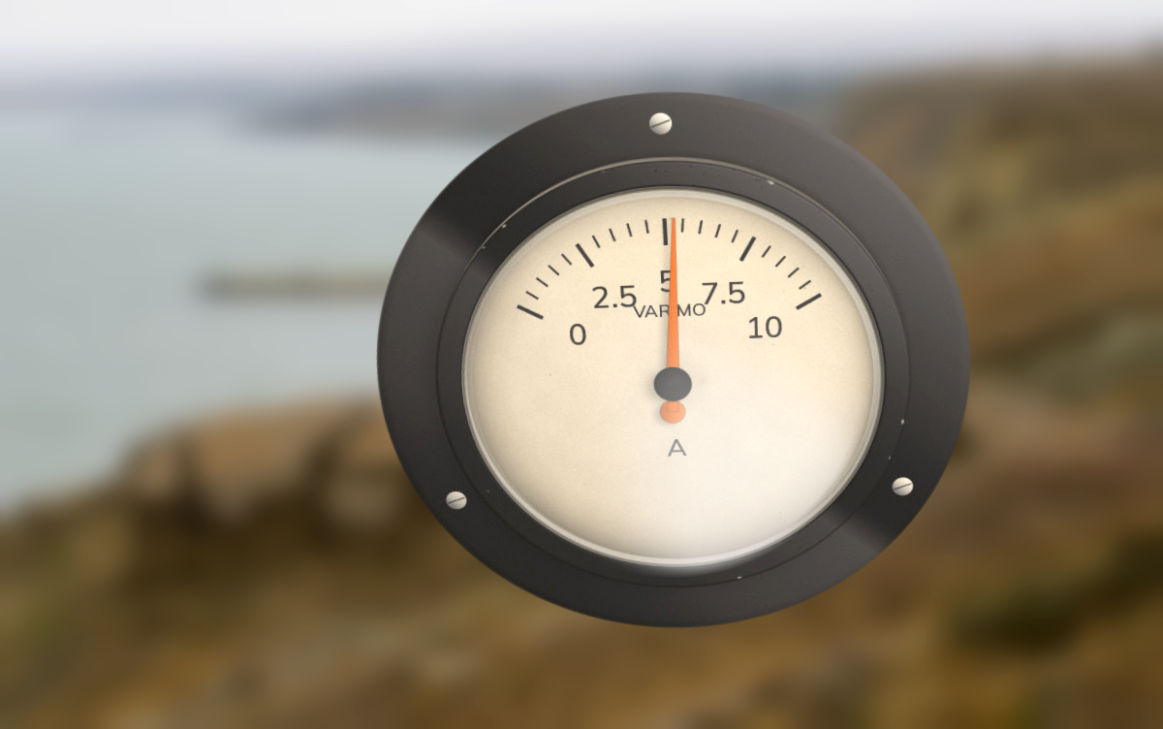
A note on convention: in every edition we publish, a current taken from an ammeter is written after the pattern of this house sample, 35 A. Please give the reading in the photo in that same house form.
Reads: 5.25 A
